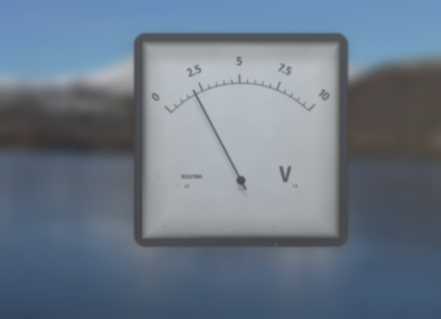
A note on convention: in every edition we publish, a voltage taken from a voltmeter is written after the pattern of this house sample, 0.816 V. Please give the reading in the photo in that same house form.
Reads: 2 V
